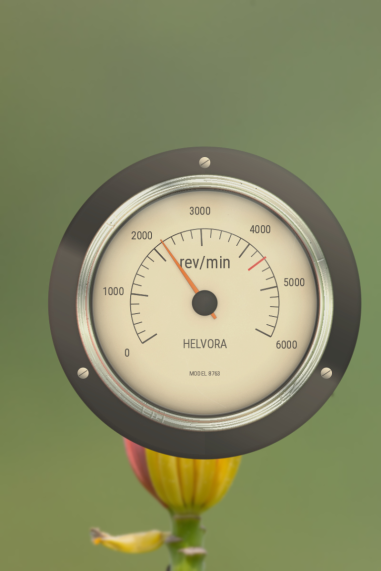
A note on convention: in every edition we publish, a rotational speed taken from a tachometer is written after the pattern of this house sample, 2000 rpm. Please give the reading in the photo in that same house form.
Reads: 2200 rpm
